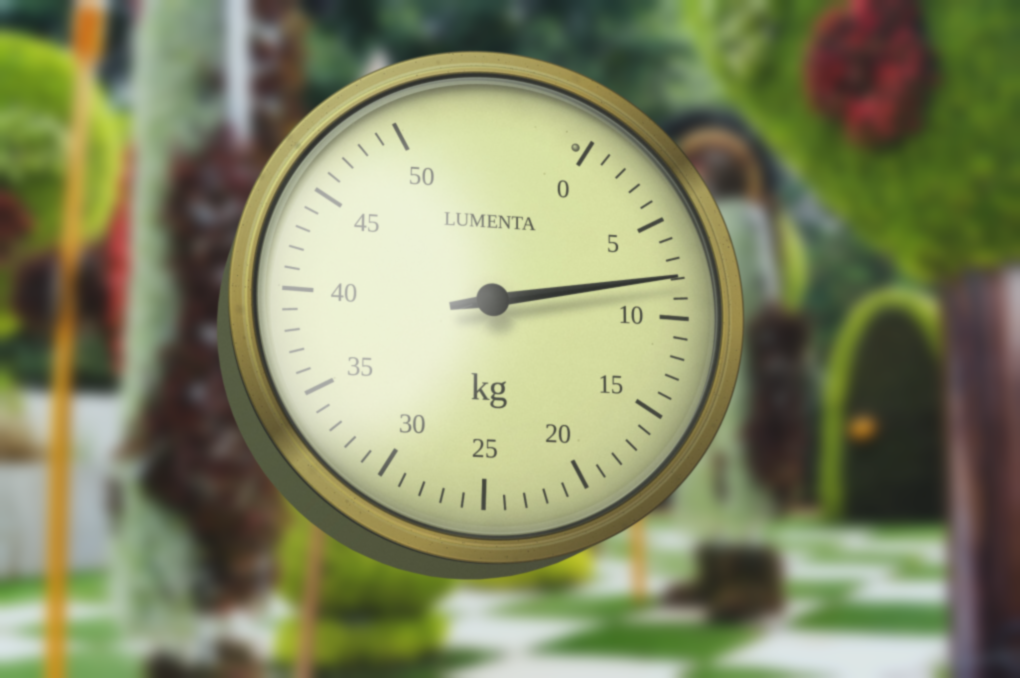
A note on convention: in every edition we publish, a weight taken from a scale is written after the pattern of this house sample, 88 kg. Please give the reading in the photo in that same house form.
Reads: 8 kg
